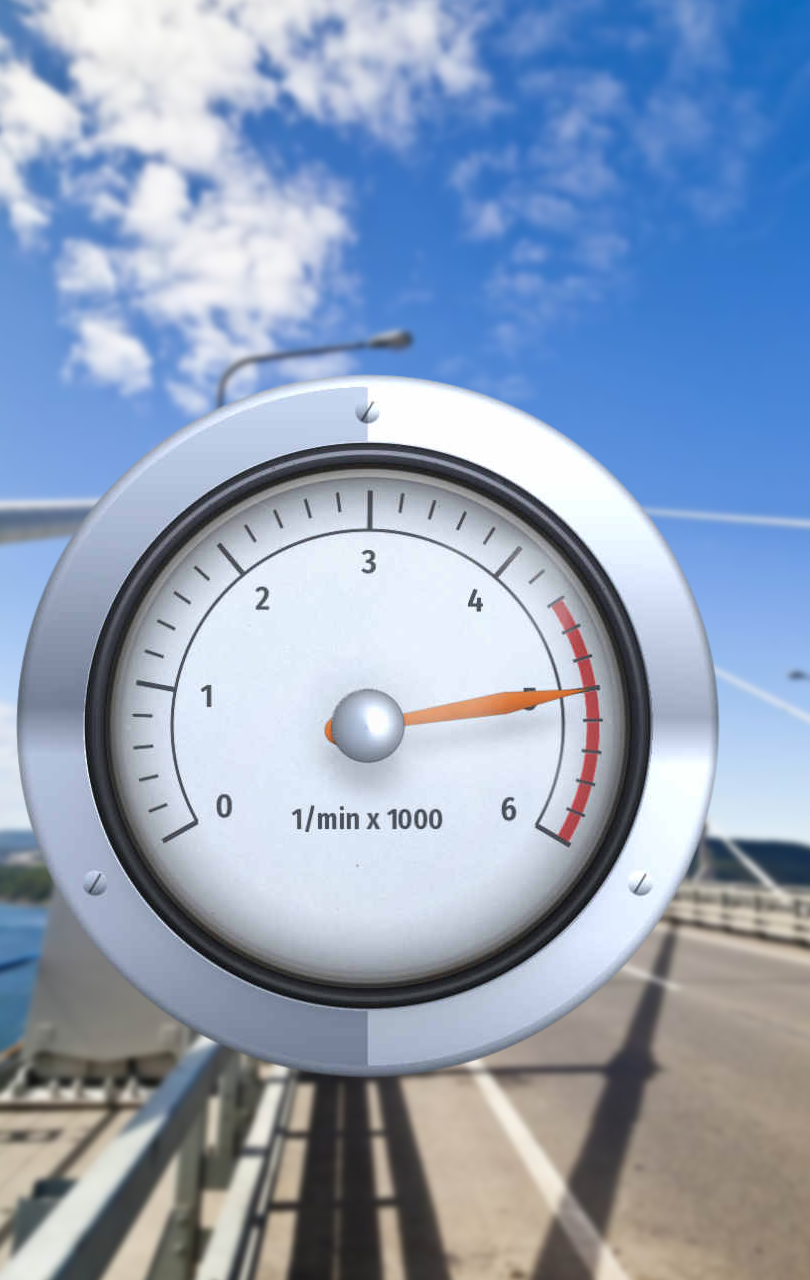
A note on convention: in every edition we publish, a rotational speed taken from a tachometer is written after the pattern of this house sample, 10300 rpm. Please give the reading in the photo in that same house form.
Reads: 5000 rpm
